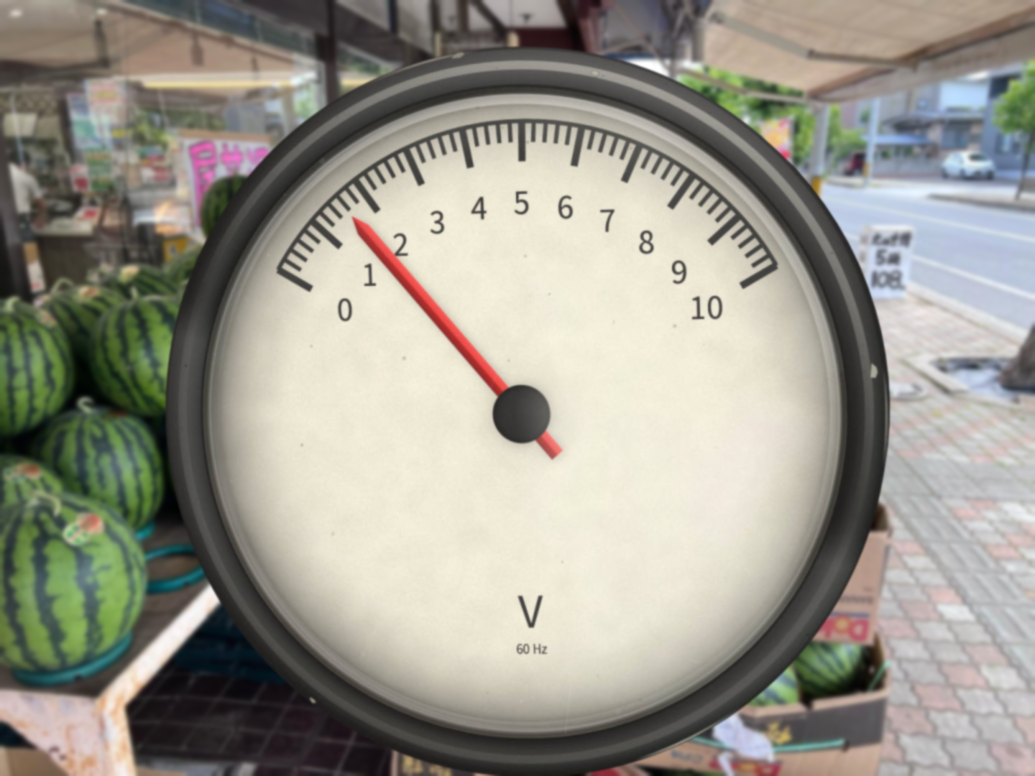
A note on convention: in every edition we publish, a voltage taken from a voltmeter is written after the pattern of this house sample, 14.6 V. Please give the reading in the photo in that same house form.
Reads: 1.6 V
